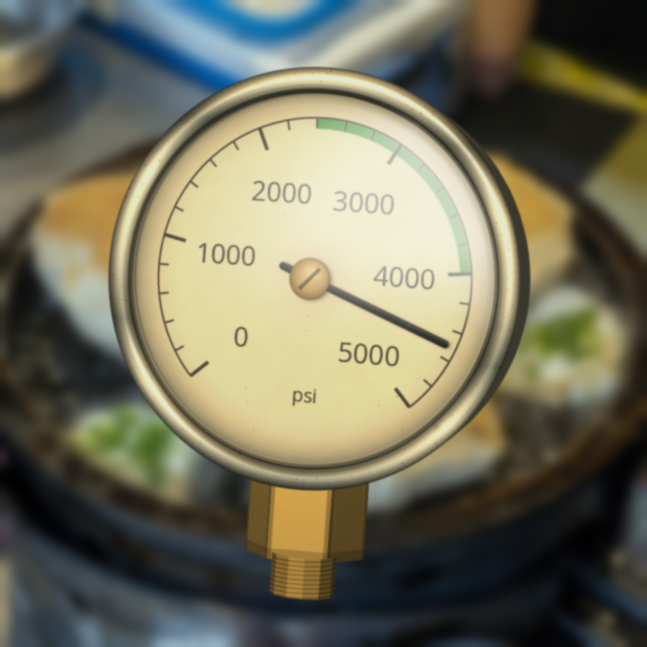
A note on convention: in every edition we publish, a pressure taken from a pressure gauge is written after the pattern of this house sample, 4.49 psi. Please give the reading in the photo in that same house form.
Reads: 4500 psi
